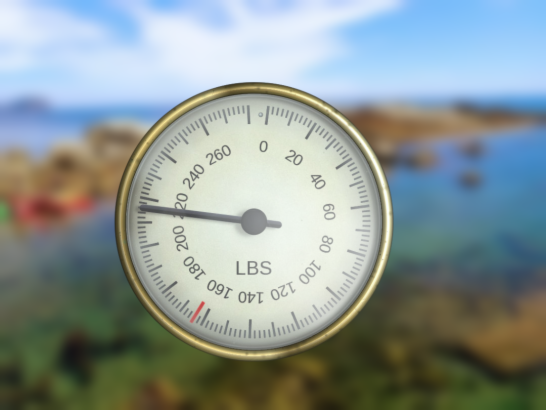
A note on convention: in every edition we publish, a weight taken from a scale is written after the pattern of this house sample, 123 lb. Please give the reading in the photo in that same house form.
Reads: 216 lb
